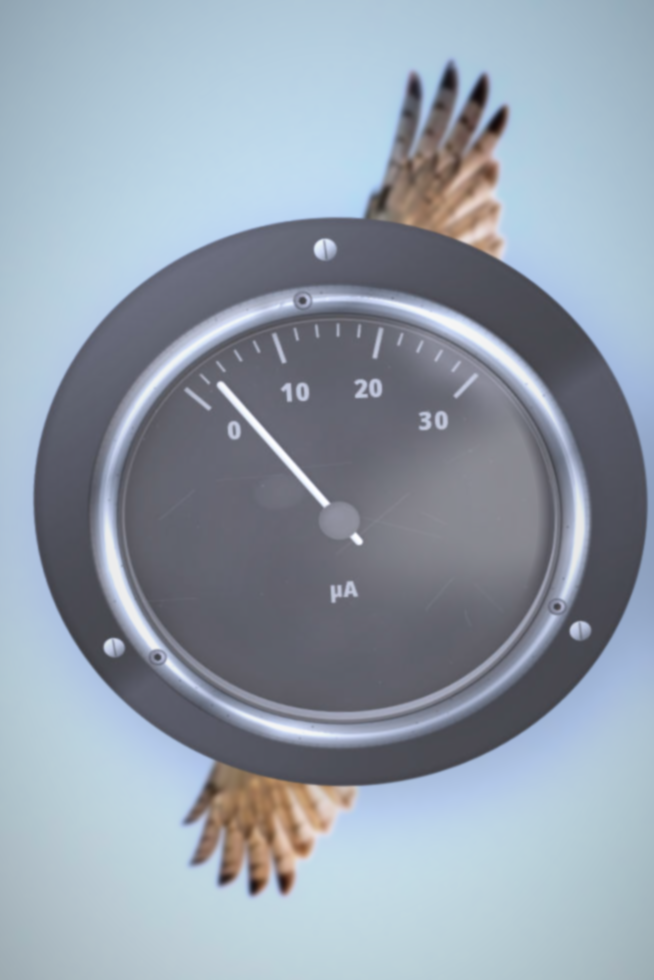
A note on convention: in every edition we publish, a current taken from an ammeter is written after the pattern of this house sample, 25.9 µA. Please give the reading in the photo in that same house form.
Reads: 3 µA
